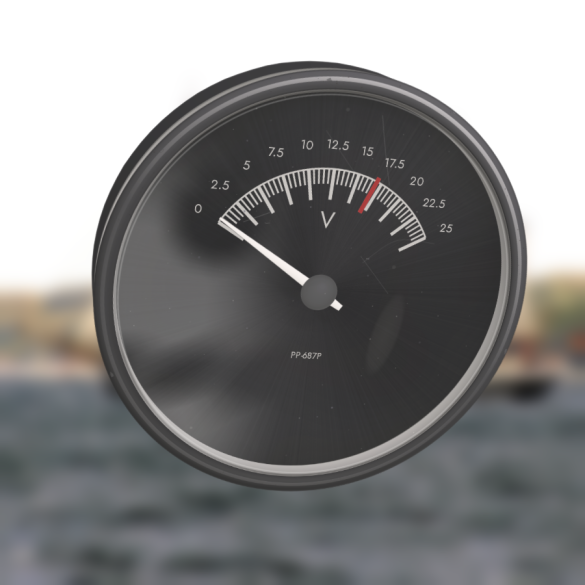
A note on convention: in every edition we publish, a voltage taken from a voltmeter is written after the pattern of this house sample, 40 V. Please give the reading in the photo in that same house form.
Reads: 0.5 V
